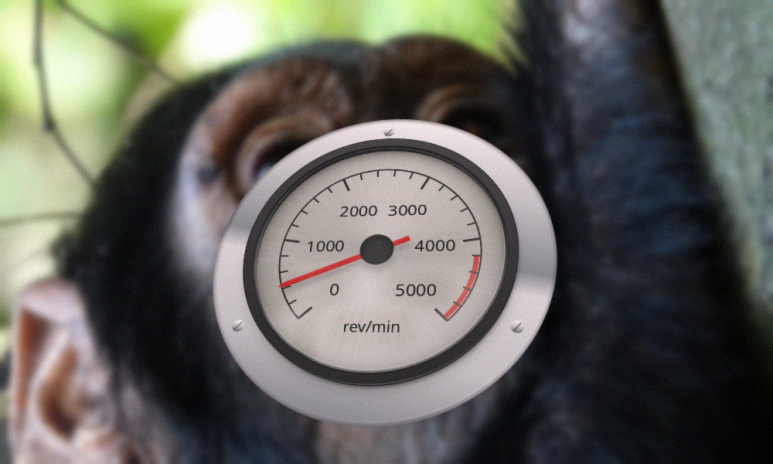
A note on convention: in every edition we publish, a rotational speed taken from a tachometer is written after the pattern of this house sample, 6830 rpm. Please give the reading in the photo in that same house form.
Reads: 400 rpm
